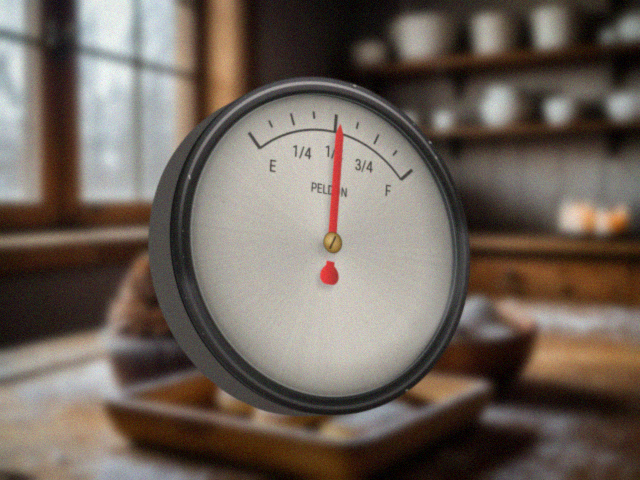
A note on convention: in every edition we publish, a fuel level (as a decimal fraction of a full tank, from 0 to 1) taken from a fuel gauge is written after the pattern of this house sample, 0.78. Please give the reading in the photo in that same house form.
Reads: 0.5
